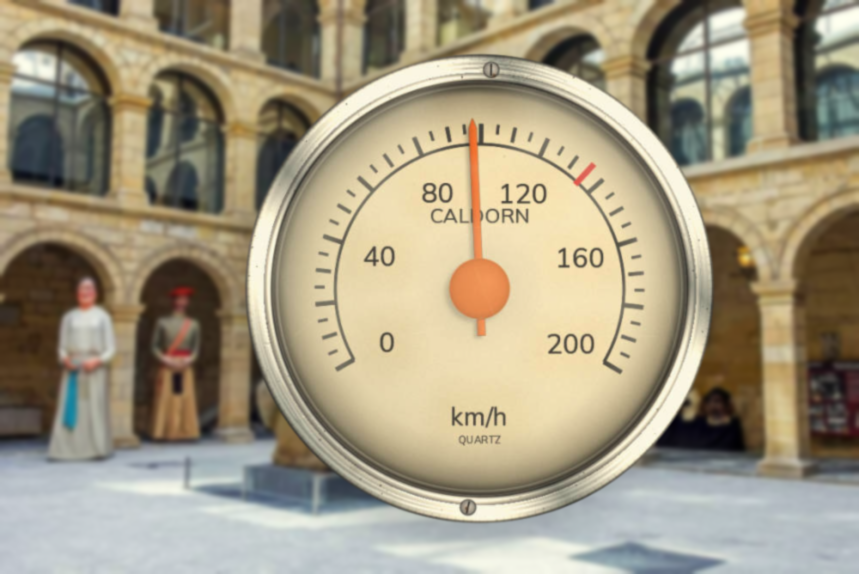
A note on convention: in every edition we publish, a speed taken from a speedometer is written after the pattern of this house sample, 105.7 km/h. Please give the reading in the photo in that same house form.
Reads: 97.5 km/h
